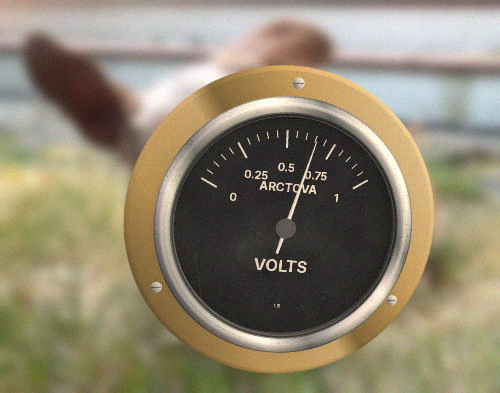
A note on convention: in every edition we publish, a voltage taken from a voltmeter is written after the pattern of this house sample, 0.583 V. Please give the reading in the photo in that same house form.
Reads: 0.65 V
